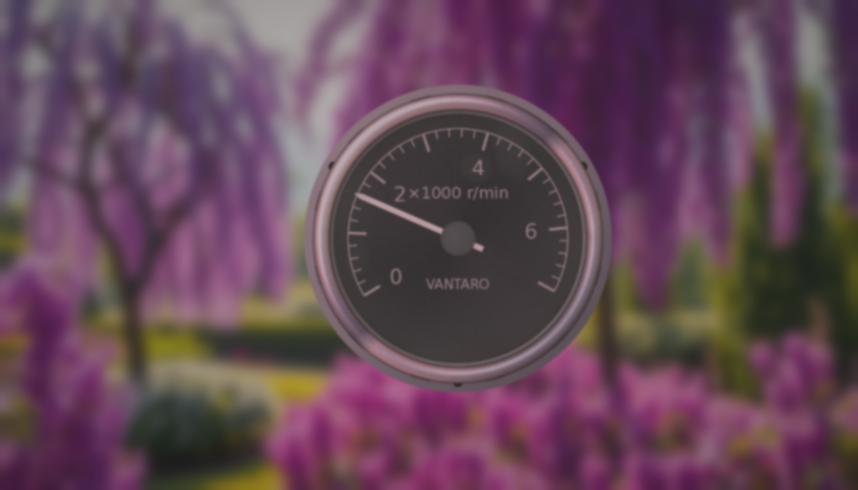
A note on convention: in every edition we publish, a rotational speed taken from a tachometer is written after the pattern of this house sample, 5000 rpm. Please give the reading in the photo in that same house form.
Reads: 1600 rpm
